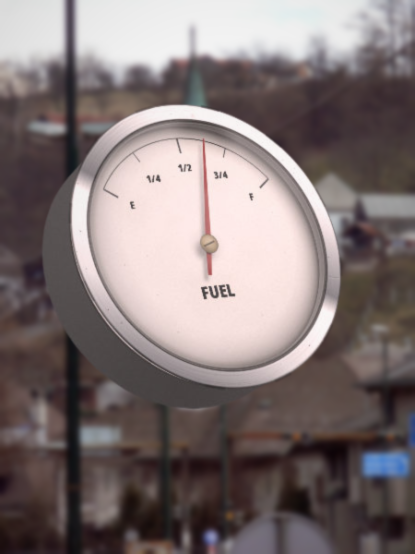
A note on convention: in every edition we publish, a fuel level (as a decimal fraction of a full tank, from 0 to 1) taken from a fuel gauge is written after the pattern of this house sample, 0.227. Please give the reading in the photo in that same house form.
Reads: 0.625
